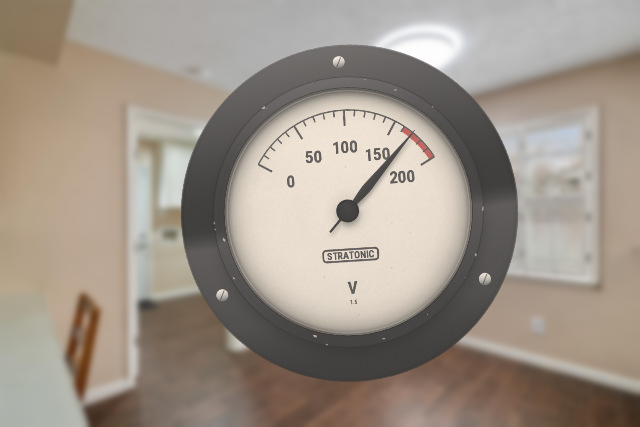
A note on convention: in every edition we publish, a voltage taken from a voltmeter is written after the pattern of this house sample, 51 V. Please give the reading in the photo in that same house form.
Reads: 170 V
